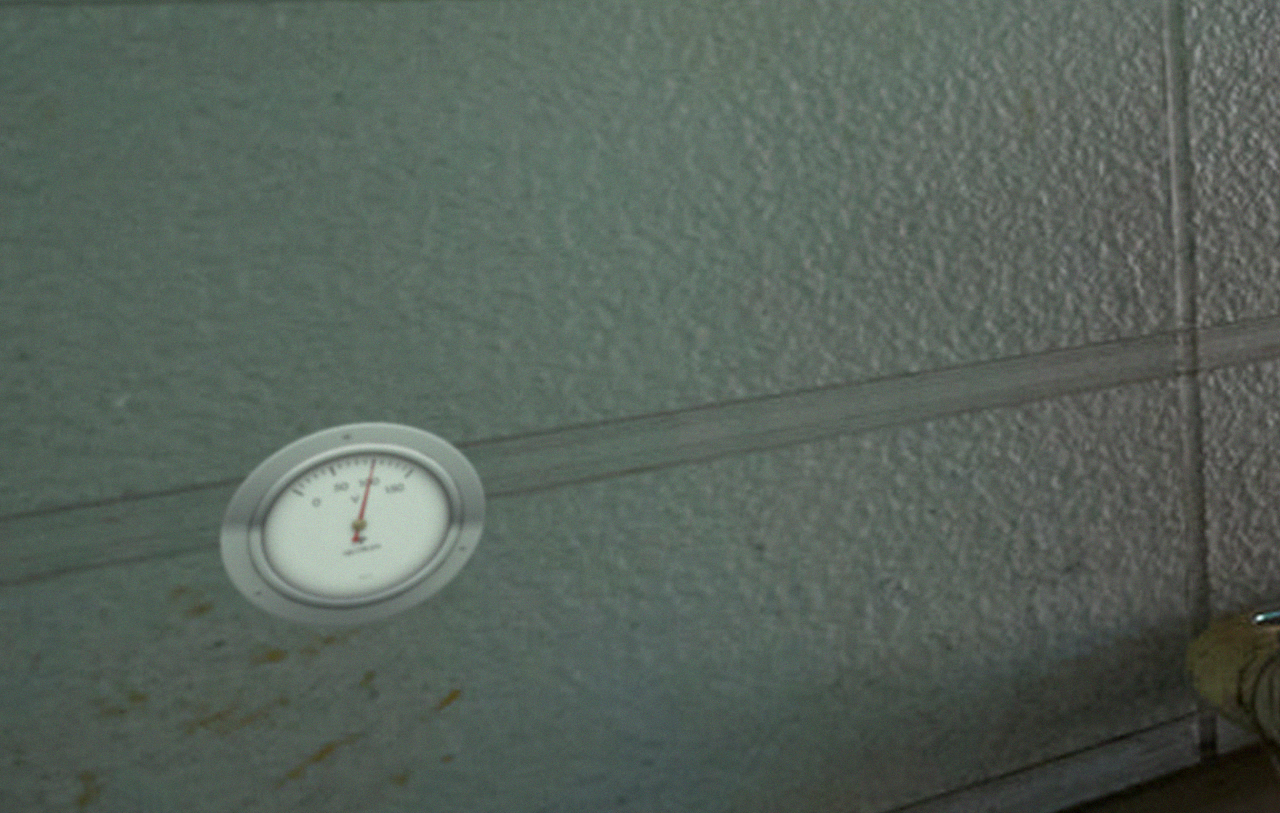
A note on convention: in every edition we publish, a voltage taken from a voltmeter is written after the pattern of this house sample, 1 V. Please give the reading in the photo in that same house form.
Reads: 100 V
